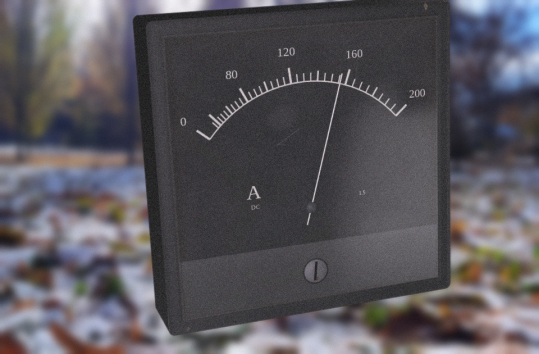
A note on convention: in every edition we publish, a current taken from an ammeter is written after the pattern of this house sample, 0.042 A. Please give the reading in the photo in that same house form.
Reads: 155 A
